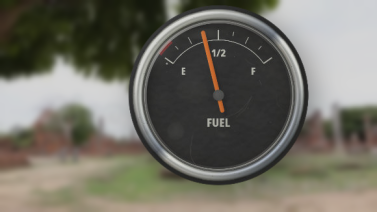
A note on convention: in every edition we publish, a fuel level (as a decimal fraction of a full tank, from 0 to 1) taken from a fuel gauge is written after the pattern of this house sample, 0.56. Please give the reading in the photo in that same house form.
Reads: 0.375
